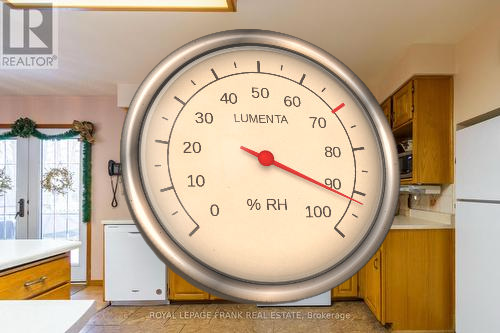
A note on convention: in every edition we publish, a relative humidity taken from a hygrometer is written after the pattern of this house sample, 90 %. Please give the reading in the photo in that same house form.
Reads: 92.5 %
